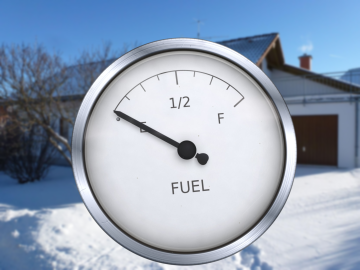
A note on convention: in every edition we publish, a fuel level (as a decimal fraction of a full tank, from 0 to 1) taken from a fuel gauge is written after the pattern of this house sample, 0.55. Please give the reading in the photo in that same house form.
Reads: 0
